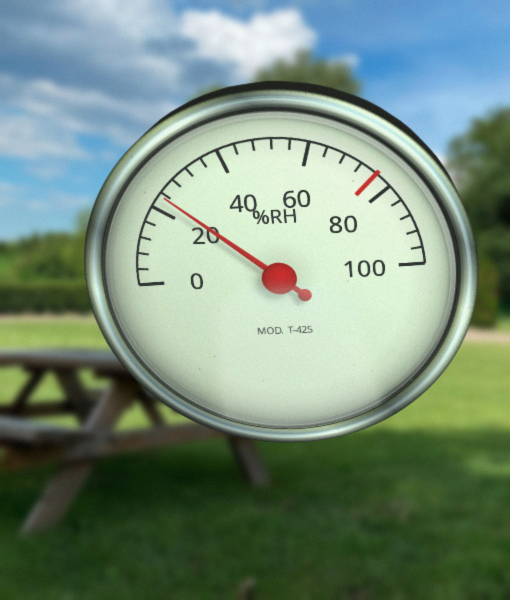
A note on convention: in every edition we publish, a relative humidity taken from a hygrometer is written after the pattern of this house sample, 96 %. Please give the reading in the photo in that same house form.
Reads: 24 %
